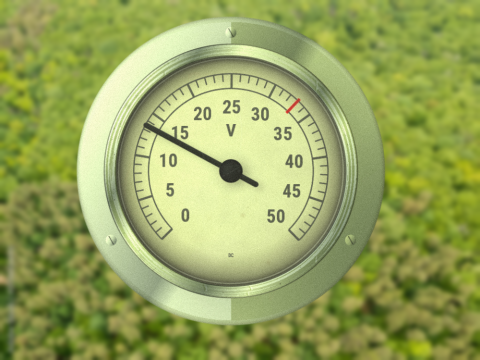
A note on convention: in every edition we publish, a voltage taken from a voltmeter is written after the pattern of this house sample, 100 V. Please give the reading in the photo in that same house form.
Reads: 13.5 V
